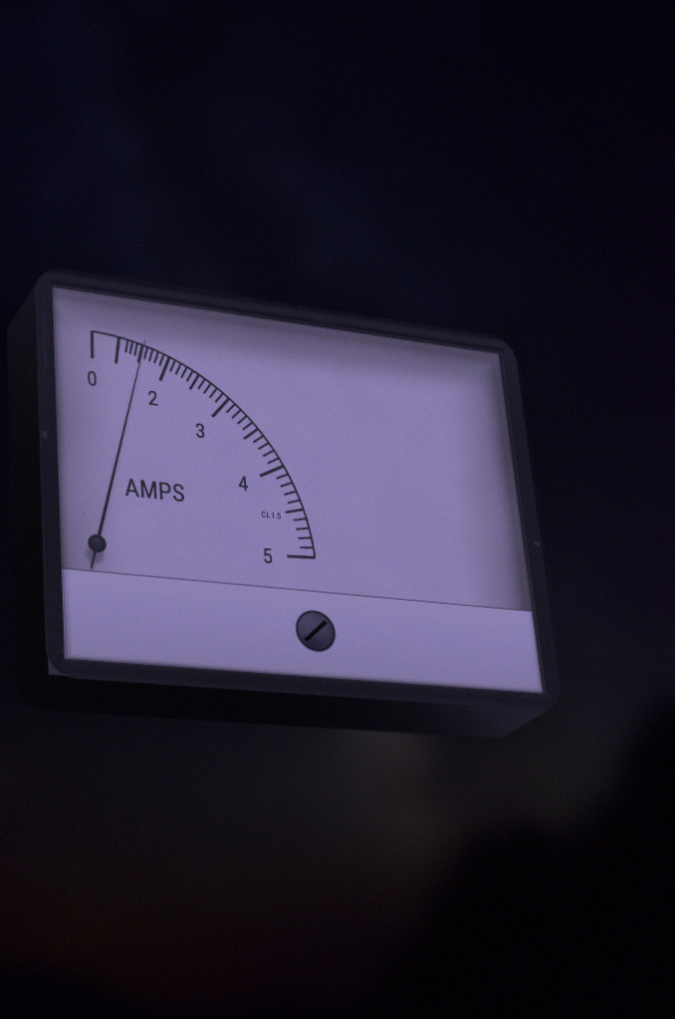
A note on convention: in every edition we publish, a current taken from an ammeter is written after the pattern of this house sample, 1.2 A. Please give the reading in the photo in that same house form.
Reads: 1.5 A
